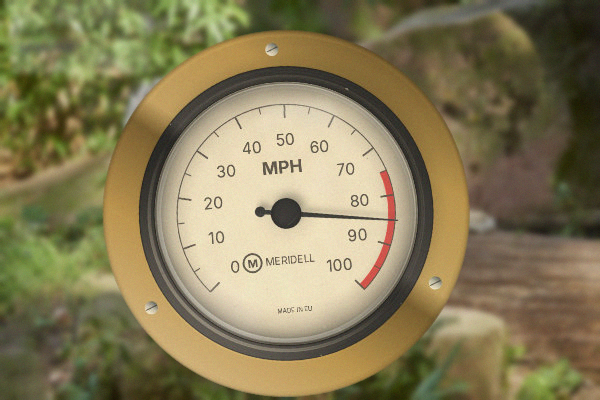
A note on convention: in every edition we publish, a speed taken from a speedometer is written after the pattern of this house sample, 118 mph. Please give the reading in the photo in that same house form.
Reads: 85 mph
